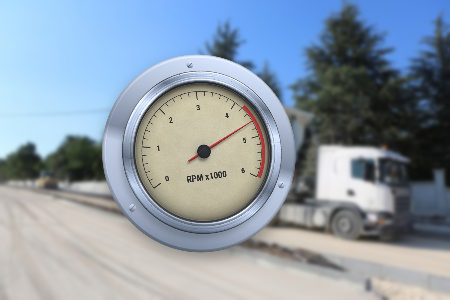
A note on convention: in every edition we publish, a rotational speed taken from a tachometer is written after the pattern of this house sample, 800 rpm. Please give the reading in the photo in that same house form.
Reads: 4600 rpm
